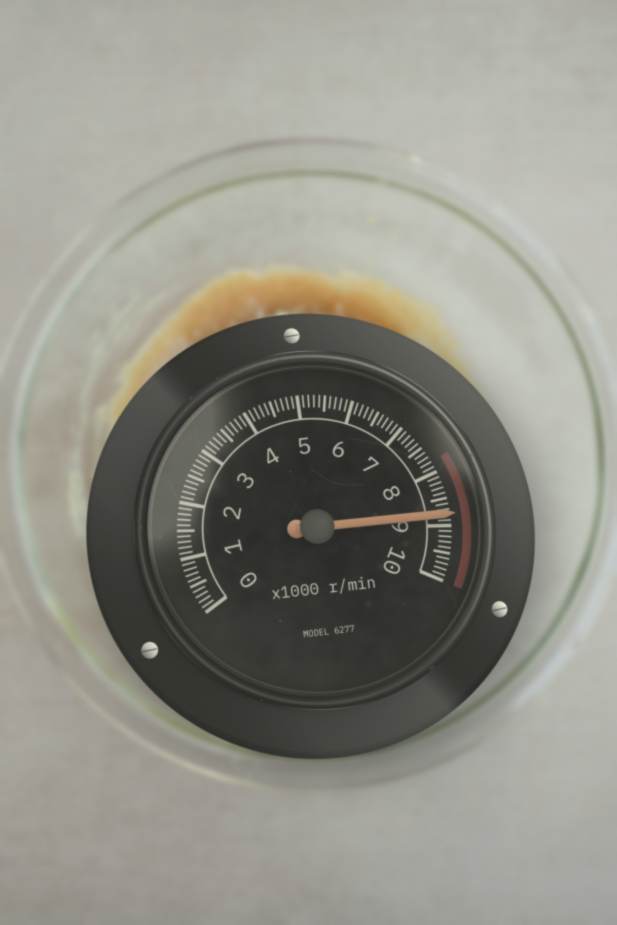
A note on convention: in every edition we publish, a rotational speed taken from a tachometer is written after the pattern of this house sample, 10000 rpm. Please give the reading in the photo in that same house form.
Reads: 8800 rpm
